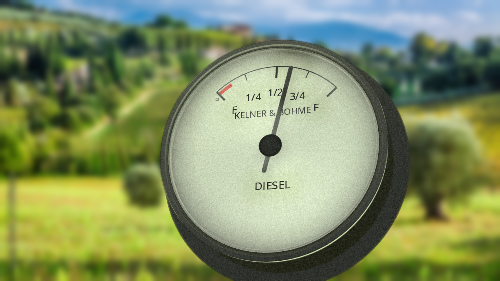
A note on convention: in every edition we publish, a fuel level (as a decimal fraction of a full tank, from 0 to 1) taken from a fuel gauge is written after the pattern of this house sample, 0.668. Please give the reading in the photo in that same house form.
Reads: 0.625
